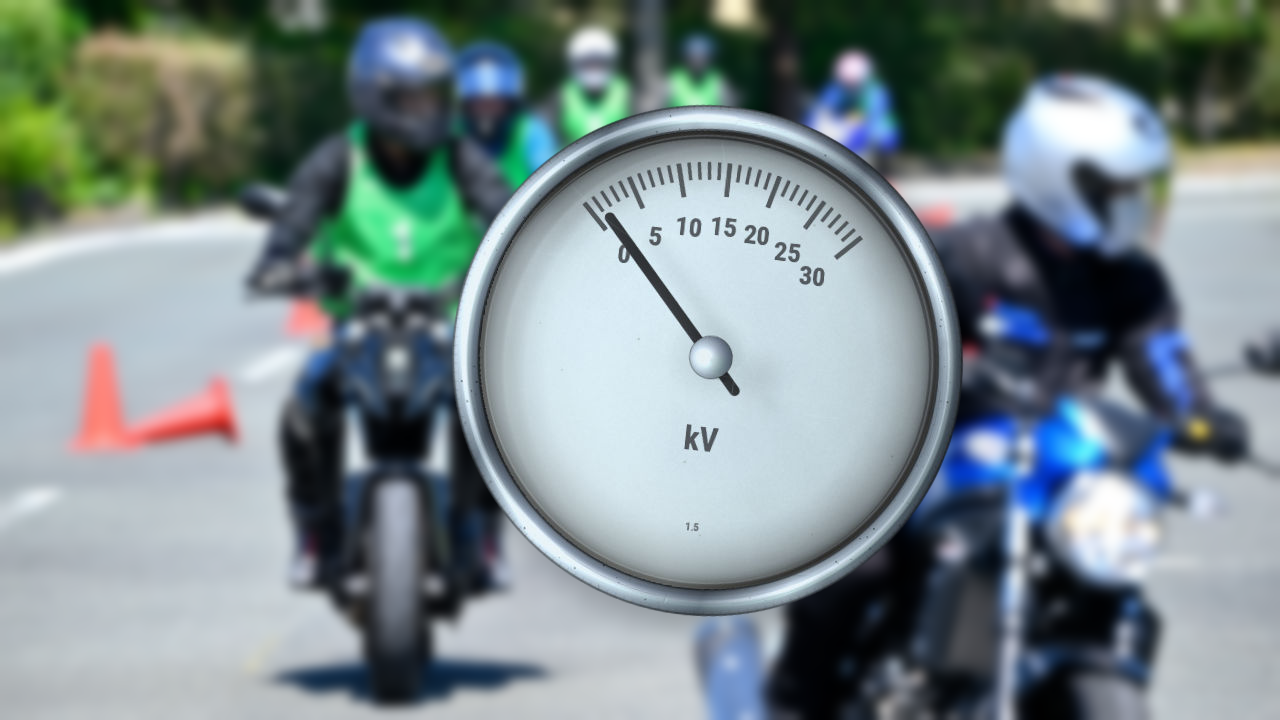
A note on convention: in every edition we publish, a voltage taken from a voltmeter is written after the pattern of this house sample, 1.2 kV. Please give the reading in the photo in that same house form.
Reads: 1 kV
